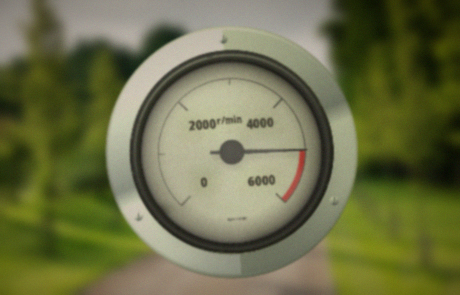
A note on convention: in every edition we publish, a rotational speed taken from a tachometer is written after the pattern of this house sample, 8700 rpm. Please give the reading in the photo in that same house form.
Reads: 5000 rpm
